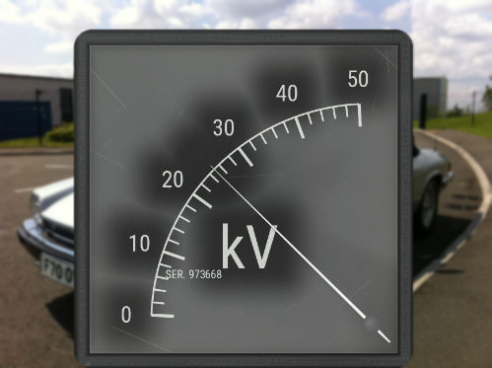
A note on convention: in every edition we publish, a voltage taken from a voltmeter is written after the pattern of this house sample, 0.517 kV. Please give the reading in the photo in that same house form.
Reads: 25 kV
